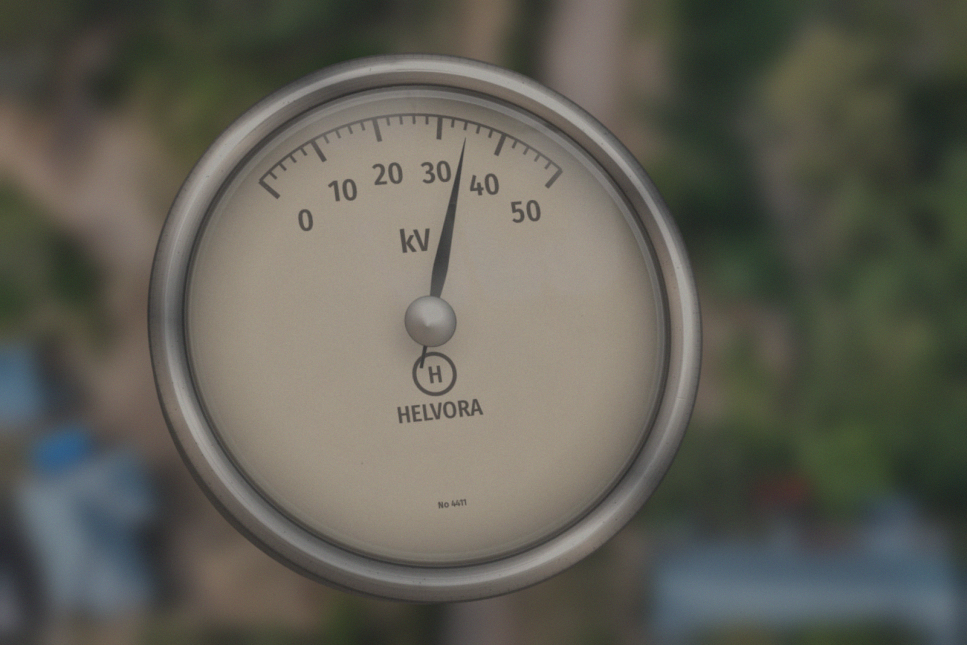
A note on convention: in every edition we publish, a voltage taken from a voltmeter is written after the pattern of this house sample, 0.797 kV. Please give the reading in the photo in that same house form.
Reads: 34 kV
